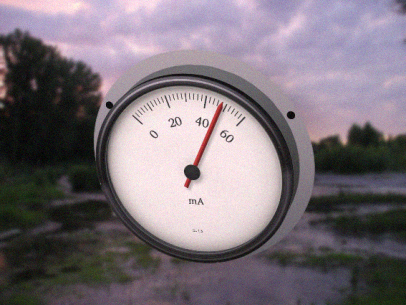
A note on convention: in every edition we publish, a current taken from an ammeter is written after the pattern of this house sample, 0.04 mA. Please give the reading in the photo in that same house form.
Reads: 48 mA
